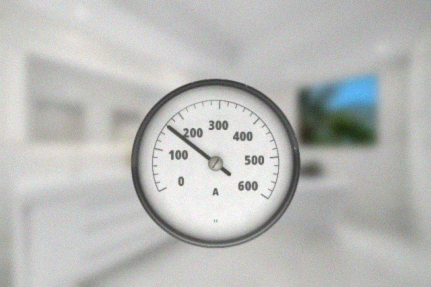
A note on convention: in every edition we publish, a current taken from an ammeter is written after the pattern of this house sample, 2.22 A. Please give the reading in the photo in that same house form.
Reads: 160 A
